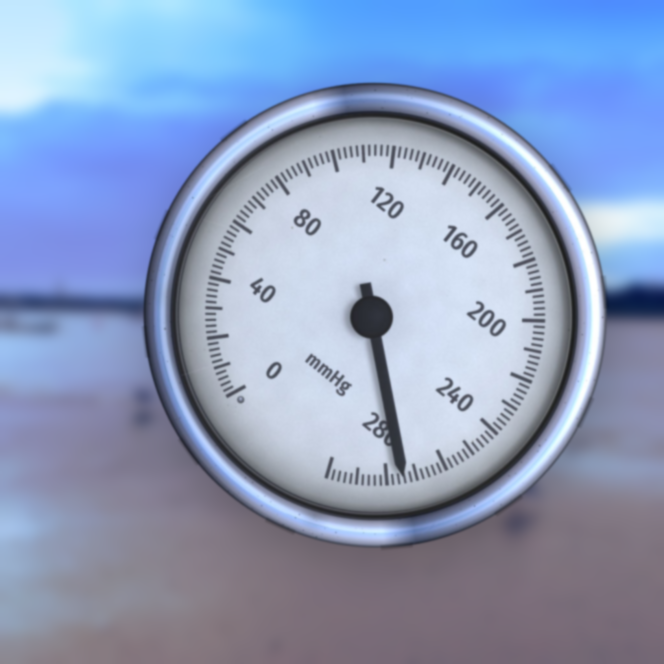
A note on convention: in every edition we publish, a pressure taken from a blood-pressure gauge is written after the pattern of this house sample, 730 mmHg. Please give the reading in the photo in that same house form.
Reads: 274 mmHg
